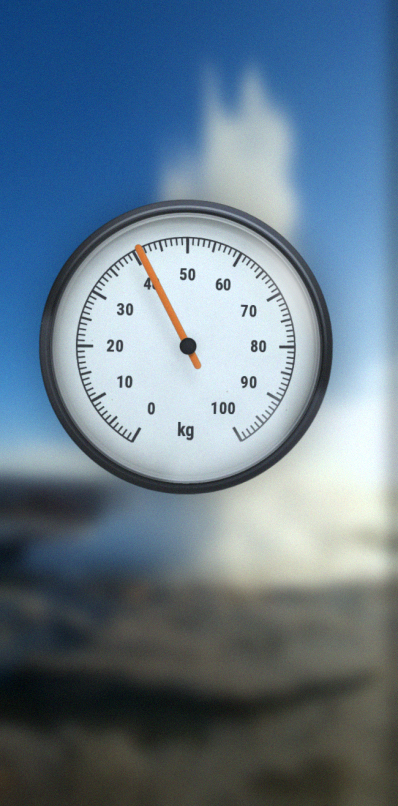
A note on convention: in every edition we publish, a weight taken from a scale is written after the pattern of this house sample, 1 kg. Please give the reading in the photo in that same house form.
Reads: 41 kg
